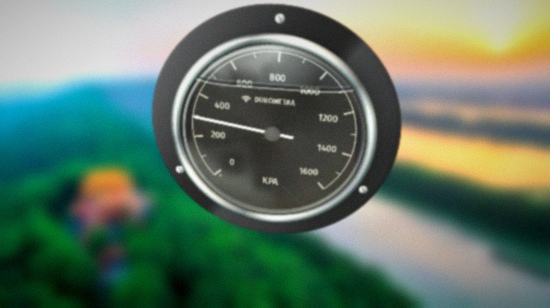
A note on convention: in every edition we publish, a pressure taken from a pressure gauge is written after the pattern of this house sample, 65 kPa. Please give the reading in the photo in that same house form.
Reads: 300 kPa
